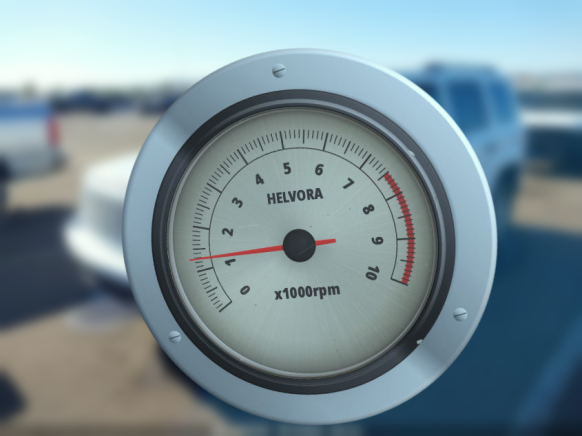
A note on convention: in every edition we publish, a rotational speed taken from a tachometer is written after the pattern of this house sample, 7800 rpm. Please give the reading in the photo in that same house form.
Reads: 1300 rpm
